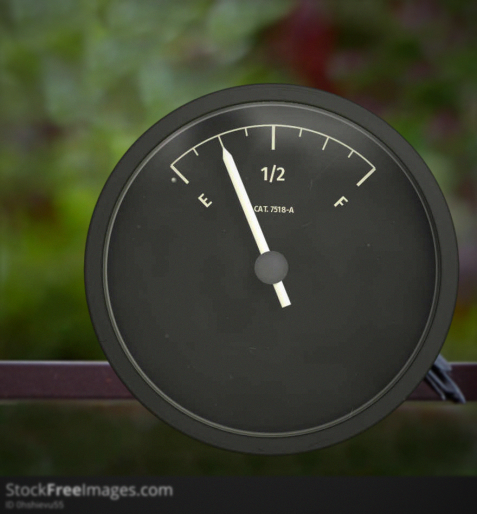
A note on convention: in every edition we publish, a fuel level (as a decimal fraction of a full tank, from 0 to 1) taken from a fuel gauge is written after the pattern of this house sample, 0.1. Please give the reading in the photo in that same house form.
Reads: 0.25
